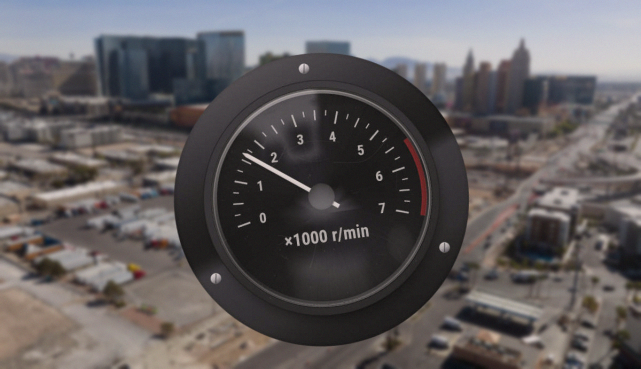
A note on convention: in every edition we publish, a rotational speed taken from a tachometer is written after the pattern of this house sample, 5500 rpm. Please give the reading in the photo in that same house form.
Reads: 1625 rpm
